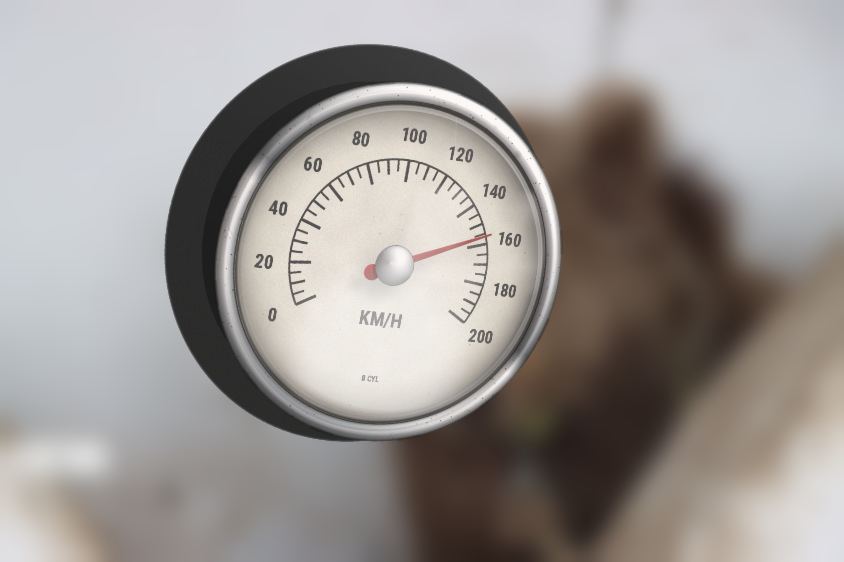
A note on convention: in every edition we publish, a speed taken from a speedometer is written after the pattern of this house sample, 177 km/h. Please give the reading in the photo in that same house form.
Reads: 155 km/h
